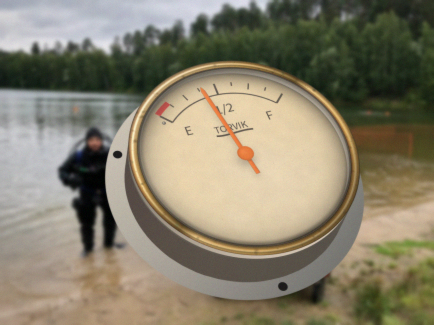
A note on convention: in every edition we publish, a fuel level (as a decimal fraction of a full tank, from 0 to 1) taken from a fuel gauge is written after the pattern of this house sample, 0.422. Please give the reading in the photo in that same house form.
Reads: 0.375
